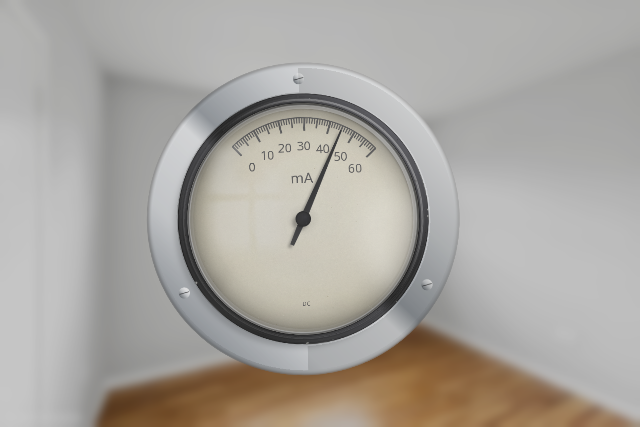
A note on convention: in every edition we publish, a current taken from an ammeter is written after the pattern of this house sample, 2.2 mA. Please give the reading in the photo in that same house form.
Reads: 45 mA
